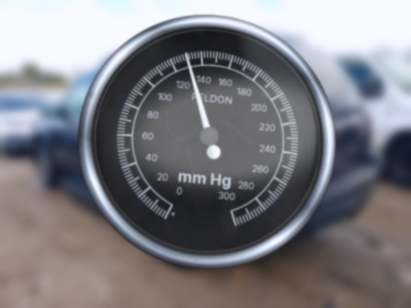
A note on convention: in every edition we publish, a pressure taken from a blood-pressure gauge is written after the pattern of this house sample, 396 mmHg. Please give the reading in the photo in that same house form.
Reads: 130 mmHg
